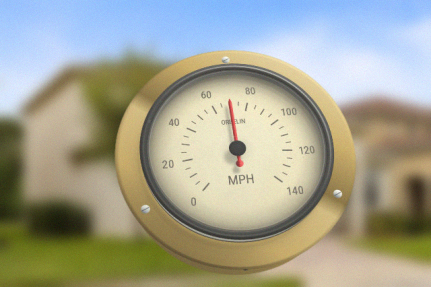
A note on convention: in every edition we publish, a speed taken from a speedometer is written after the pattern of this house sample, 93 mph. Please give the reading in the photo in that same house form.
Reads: 70 mph
